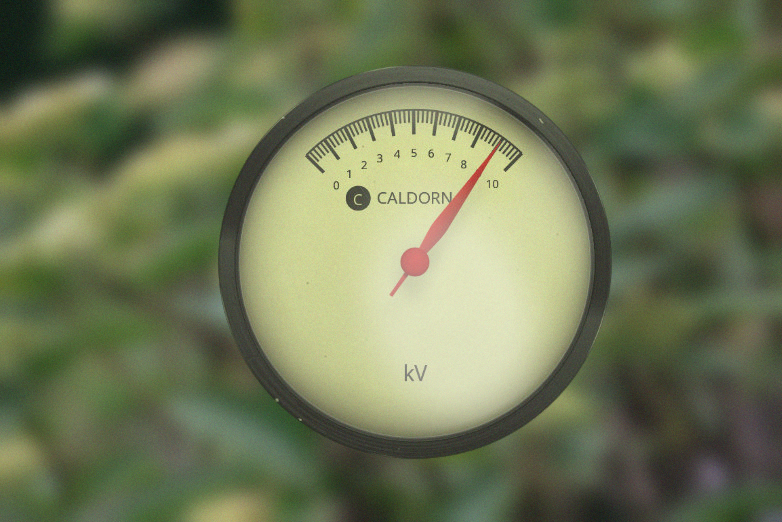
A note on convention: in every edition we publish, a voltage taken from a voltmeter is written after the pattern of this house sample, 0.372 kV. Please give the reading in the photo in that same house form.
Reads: 9 kV
